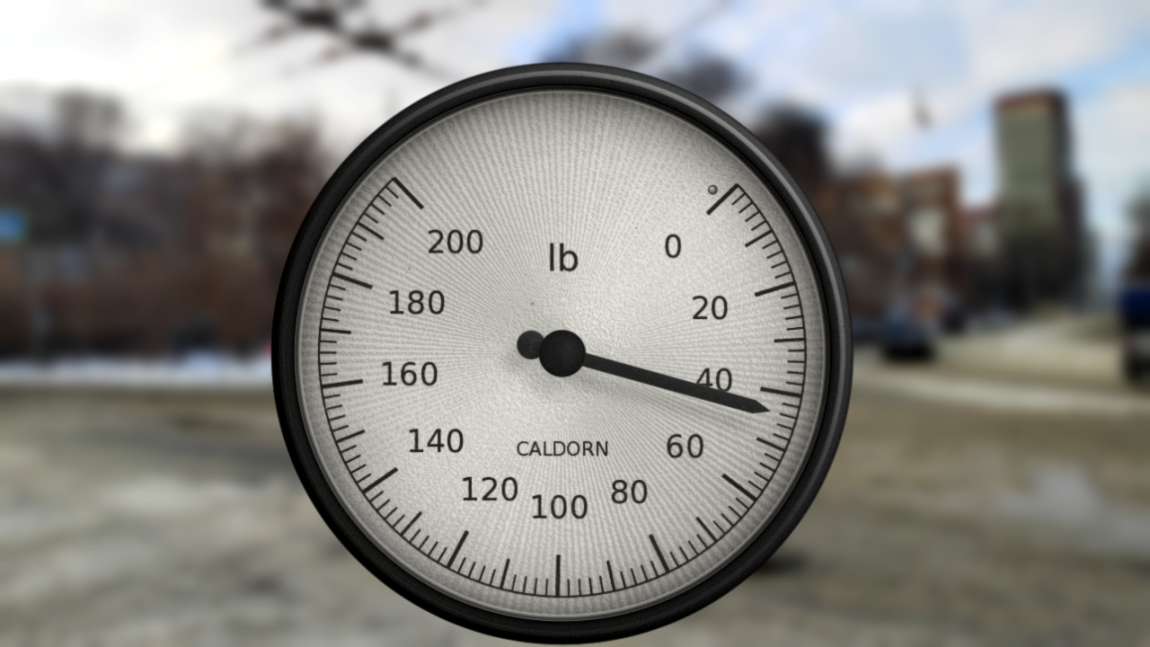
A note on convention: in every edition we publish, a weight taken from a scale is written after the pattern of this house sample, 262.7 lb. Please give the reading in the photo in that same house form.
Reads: 44 lb
